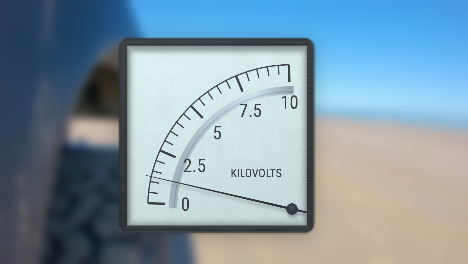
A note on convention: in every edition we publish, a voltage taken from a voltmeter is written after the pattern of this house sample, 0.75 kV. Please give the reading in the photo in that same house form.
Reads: 1.25 kV
